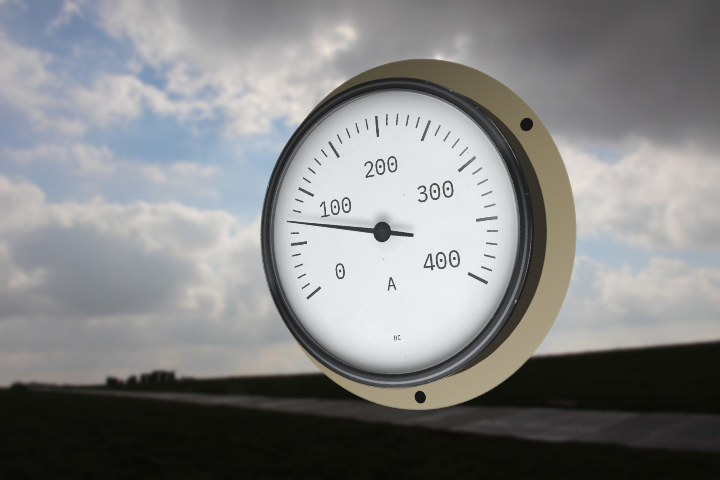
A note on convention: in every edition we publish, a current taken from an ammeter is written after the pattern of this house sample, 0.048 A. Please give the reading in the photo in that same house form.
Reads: 70 A
